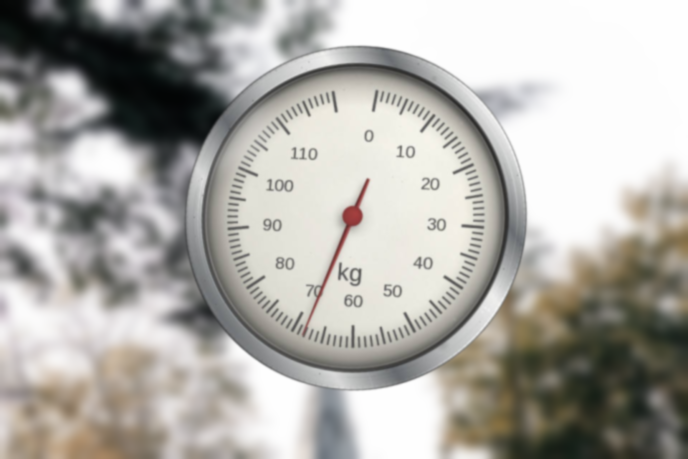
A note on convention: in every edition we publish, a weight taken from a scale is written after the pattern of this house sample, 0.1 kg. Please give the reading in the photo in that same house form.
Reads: 68 kg
